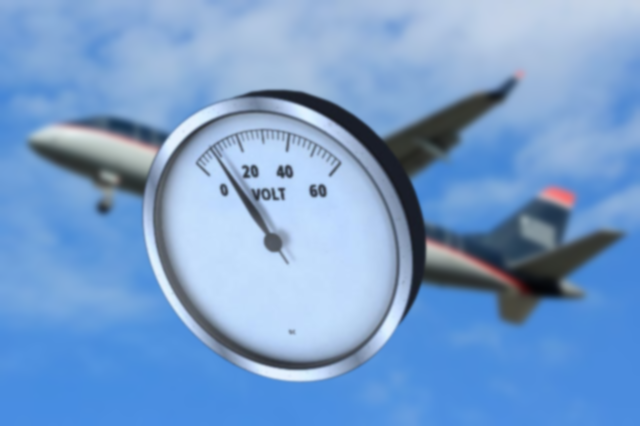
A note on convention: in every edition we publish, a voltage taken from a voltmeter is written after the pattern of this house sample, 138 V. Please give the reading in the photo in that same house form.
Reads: 10 V
